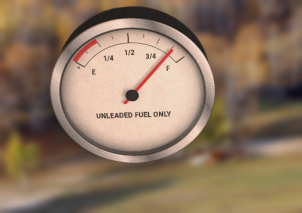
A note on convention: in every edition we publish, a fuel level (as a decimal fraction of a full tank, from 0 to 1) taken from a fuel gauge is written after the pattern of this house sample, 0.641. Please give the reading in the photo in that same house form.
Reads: 0.875
